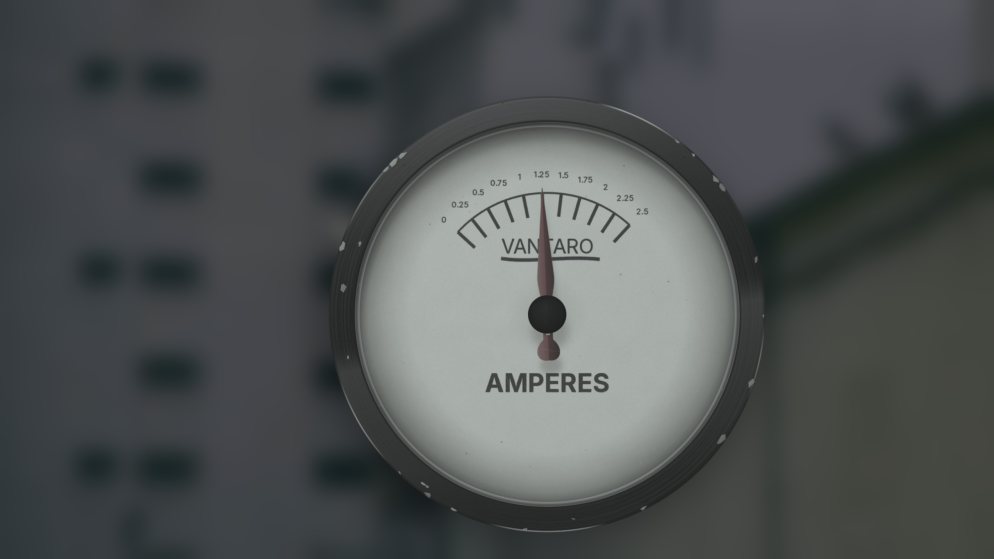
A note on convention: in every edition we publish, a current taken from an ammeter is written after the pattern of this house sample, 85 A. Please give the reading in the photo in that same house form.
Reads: 1.25 A
